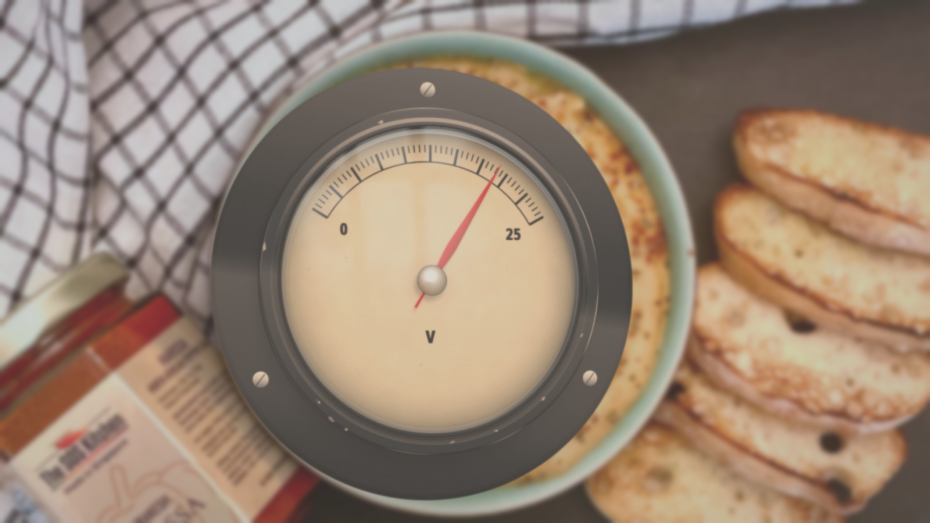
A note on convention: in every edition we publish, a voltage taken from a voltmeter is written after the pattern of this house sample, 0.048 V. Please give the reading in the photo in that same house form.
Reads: 19 V
